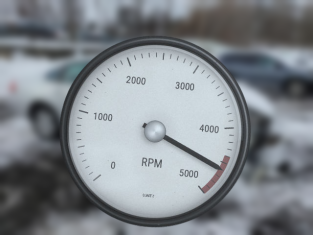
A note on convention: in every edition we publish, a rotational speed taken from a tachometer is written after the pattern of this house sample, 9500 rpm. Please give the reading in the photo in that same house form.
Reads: 4600 rpm
